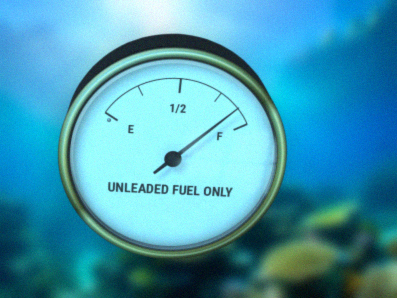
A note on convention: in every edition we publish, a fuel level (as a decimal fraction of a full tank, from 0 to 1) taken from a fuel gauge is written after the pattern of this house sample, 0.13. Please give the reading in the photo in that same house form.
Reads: 0.875
